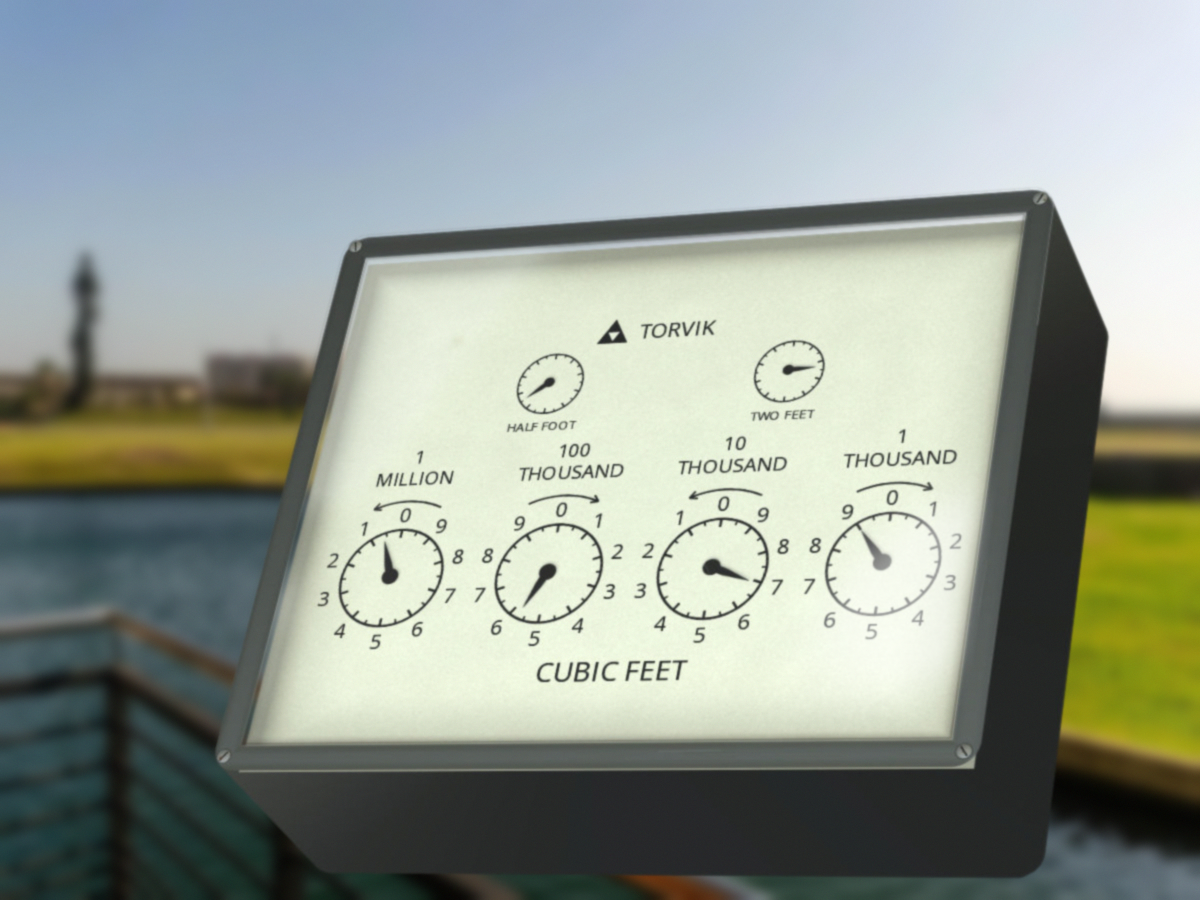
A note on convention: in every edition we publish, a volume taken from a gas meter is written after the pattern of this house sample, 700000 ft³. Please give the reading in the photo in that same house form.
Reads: 56900 ft³
